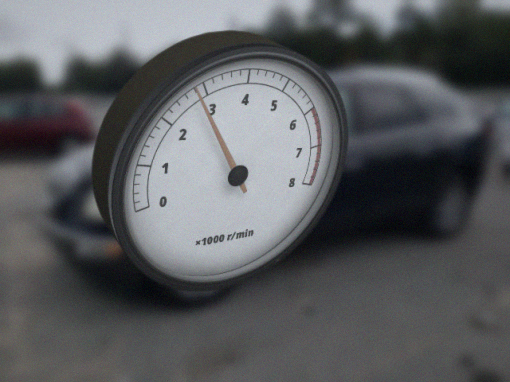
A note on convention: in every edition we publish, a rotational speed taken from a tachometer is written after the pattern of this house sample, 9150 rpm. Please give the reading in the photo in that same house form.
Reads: 2800 rpm
